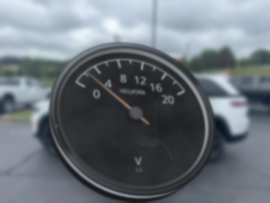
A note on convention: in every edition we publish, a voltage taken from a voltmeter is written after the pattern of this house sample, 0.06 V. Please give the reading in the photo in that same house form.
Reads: 2 V
